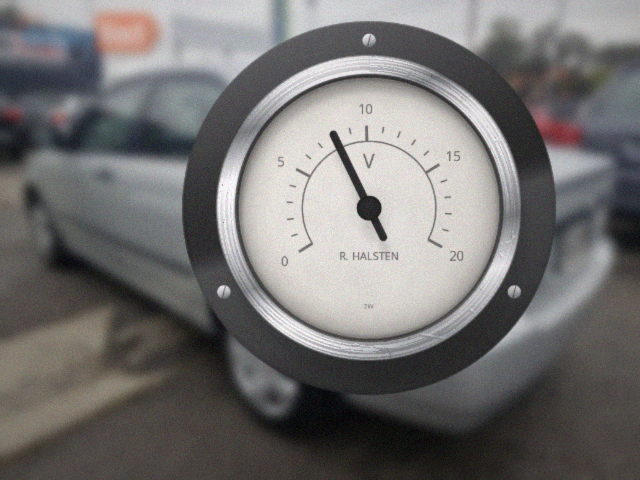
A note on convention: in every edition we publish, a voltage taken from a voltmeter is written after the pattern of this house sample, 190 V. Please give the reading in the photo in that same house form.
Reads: 8 V
